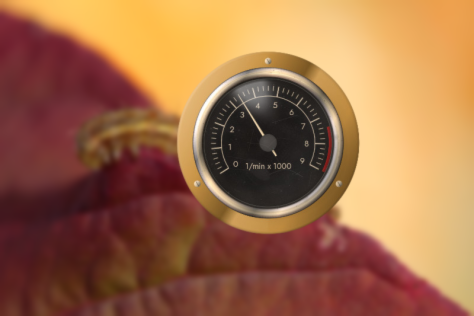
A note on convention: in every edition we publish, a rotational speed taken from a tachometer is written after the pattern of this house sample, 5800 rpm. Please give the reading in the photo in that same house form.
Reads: 3400 rpm
